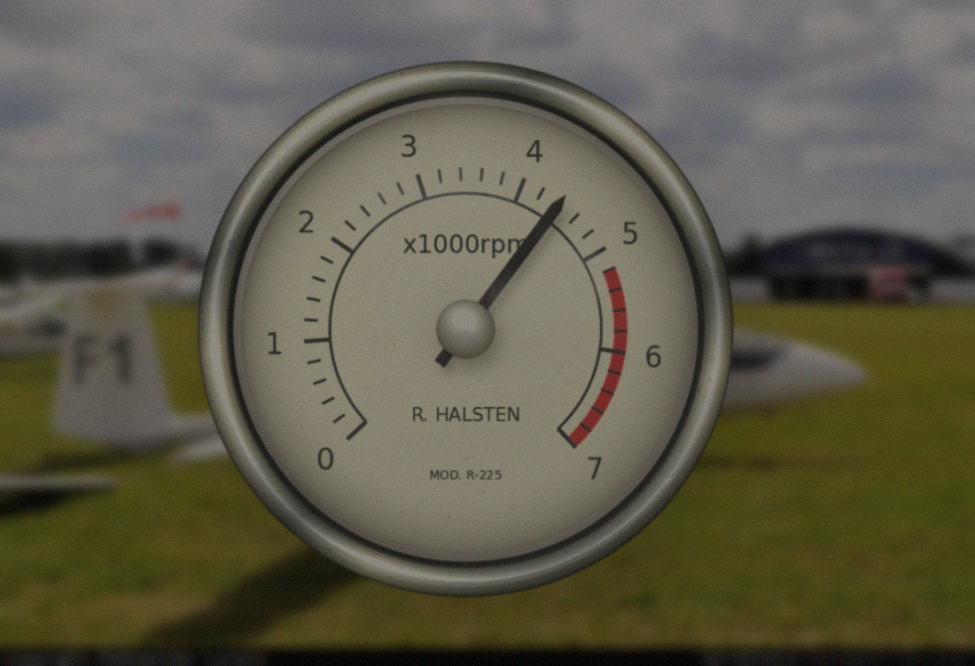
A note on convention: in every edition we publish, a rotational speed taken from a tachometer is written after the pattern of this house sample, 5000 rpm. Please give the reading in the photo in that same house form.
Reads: 4400 rpm
